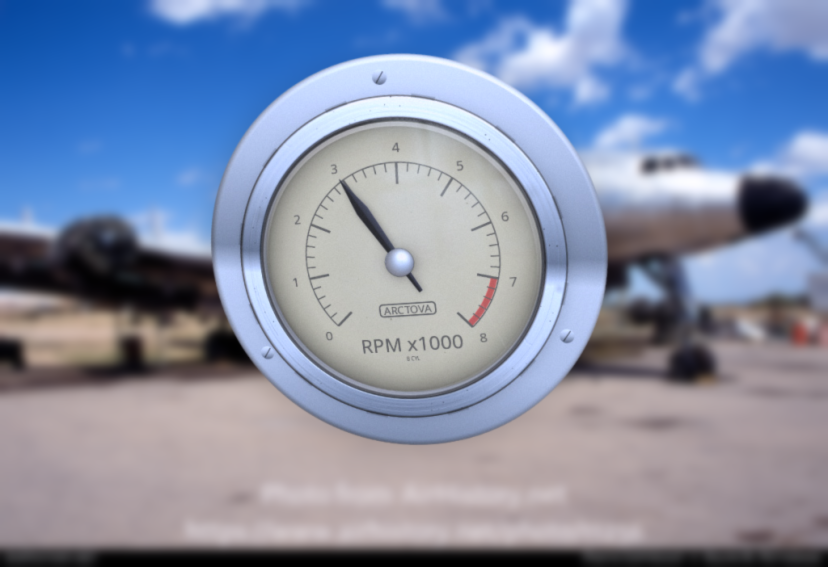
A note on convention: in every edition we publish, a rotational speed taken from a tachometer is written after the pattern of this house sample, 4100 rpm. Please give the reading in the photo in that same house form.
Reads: 3000 rpm
